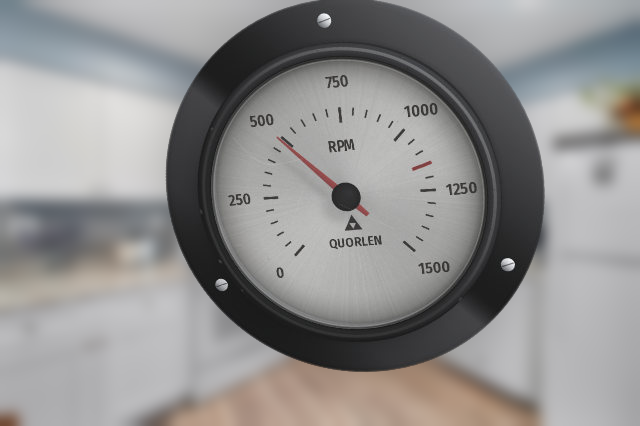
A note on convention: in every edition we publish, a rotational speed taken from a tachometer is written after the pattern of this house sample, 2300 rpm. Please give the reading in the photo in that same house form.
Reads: 500 rpm
